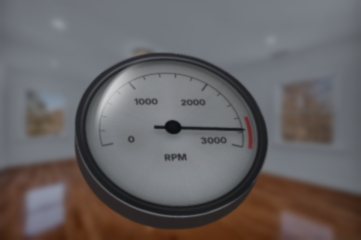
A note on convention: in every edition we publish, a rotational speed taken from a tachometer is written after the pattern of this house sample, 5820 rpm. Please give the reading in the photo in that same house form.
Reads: 2800 rpm
